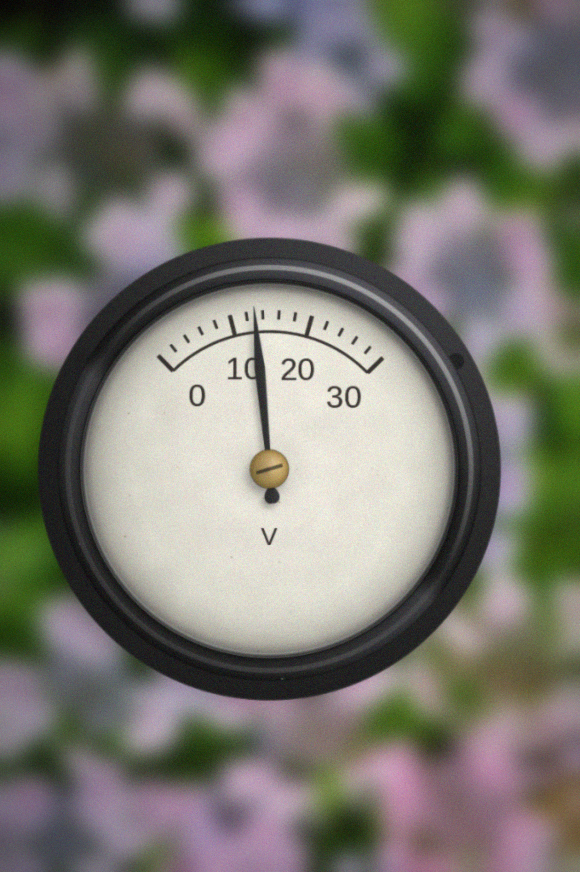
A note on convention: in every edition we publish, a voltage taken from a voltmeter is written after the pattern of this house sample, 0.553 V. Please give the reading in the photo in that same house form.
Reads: 13 V
